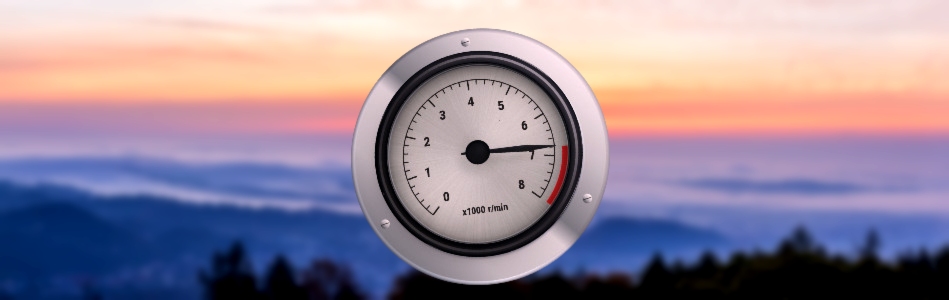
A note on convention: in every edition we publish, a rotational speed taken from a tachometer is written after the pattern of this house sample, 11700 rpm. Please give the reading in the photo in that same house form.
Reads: 6800 rpm
